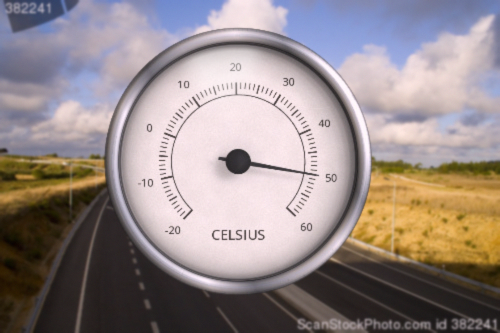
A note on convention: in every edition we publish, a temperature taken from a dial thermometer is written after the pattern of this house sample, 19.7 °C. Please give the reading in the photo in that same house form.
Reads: 50 °C
